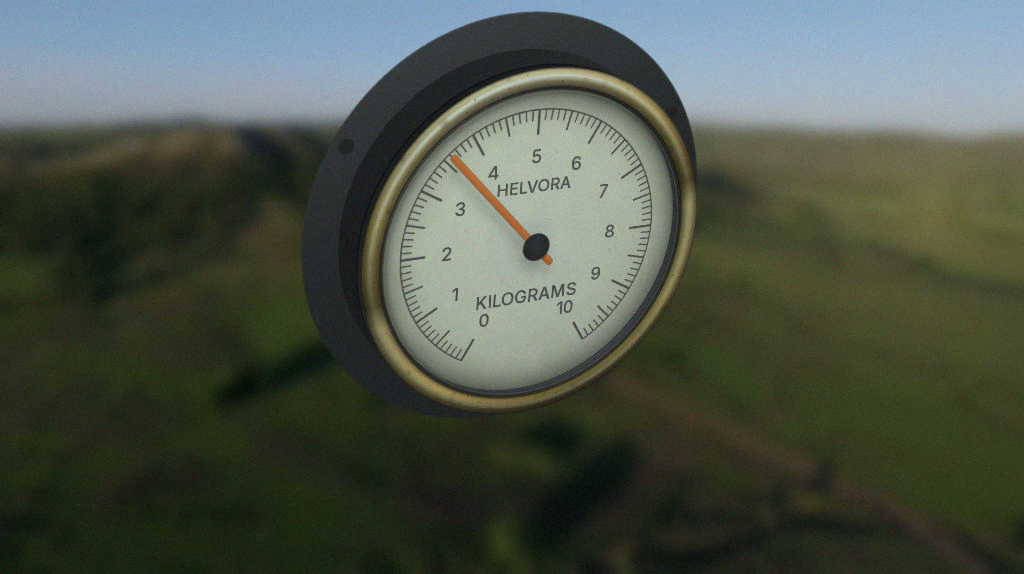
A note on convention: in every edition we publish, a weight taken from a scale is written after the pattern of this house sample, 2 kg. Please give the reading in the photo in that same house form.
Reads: 3.6 kg
